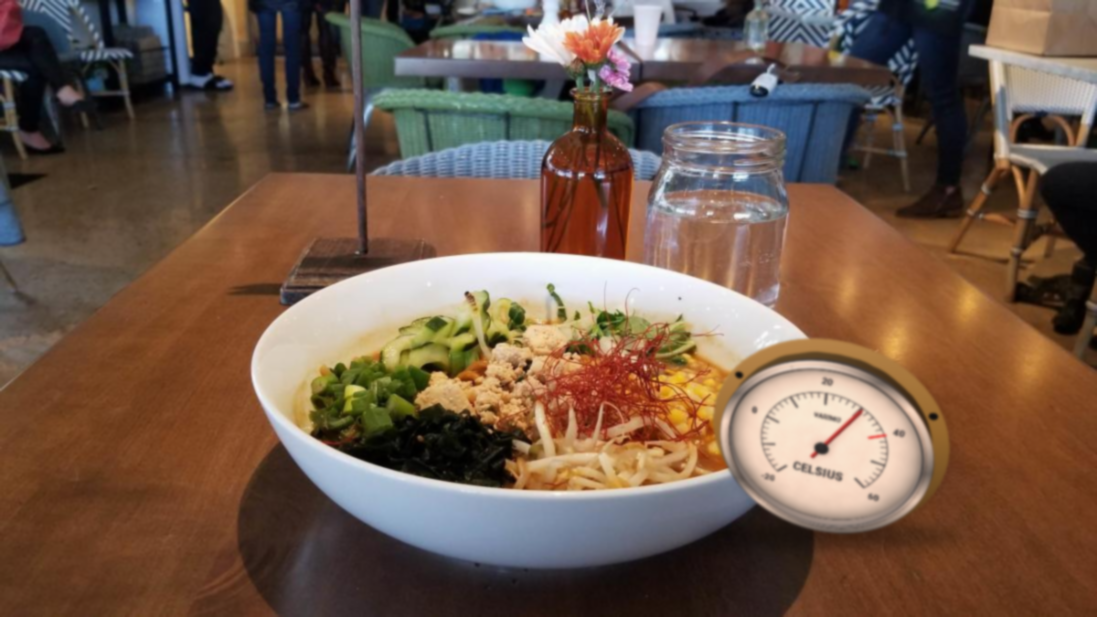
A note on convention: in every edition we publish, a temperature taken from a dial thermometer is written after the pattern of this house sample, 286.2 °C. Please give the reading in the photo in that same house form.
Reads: 30 °C
